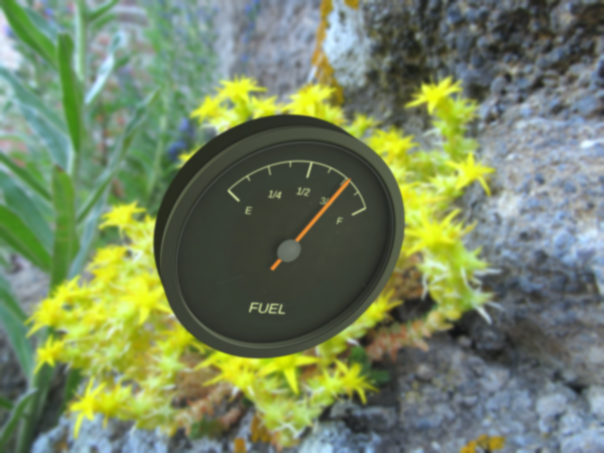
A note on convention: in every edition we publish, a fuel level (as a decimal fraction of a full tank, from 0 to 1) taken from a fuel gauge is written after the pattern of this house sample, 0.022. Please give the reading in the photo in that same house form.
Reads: 0.75
